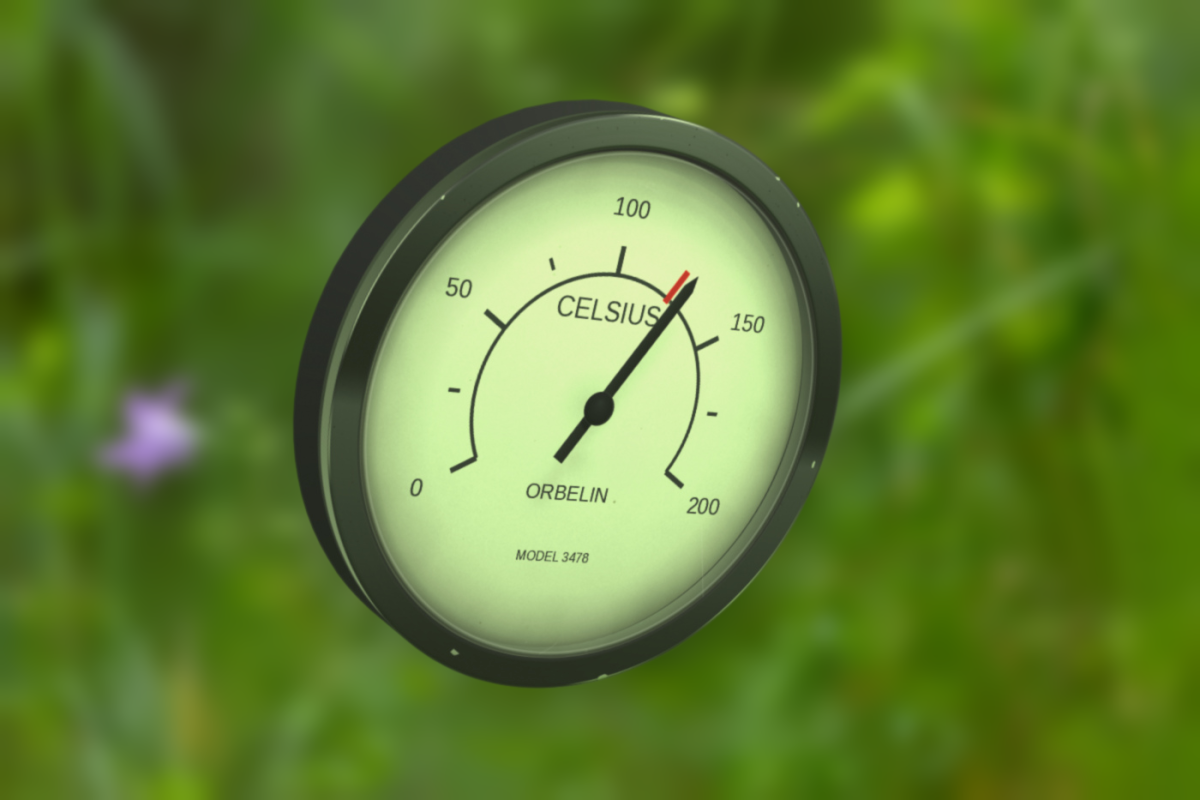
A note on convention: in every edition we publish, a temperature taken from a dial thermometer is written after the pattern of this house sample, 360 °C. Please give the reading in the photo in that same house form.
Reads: 125 °C
